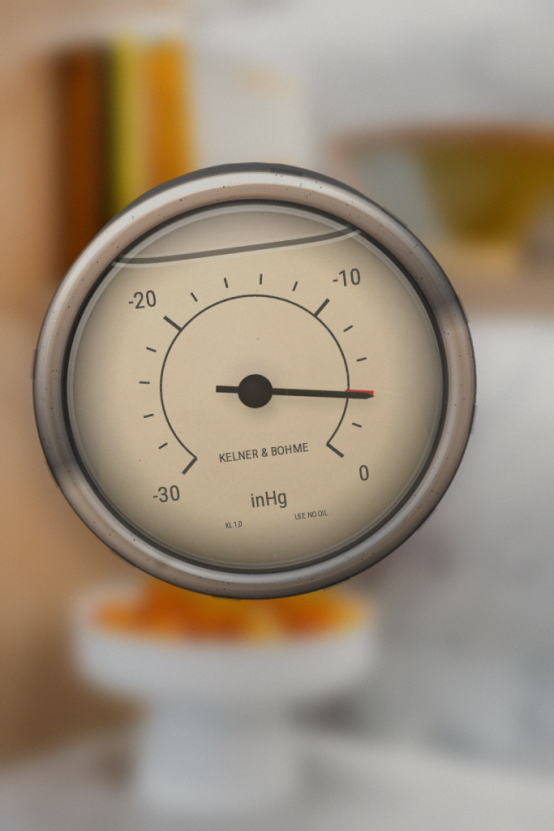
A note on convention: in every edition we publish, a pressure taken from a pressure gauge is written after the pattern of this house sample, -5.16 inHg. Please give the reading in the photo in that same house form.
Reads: -4 inHg
